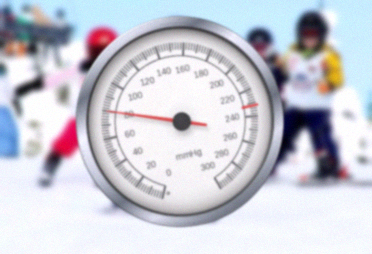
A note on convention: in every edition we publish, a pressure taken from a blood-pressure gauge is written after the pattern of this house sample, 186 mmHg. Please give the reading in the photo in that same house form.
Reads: 80 mmHg
